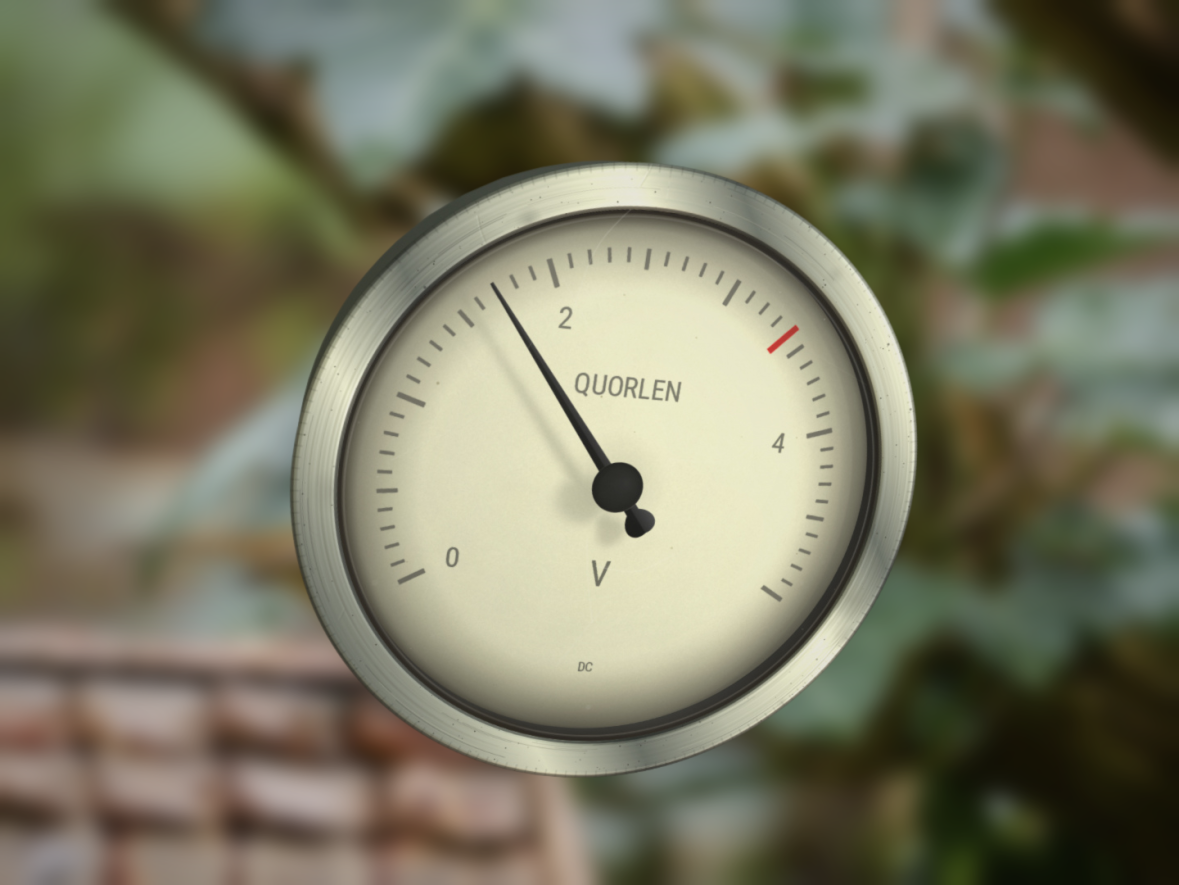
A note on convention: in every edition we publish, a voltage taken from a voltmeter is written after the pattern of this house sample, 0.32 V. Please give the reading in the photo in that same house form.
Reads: 1.7 V
